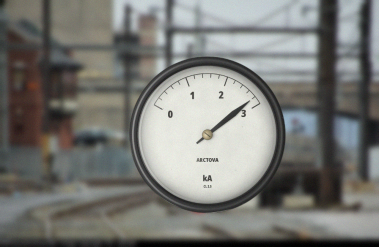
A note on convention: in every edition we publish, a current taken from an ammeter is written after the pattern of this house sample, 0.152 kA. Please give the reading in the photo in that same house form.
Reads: 2.8 kA
